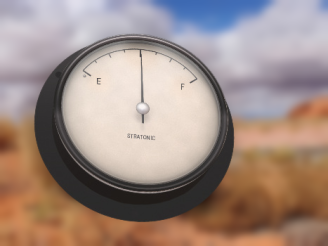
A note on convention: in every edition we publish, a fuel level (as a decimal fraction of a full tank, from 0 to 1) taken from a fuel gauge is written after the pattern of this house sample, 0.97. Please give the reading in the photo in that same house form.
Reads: 0.5
